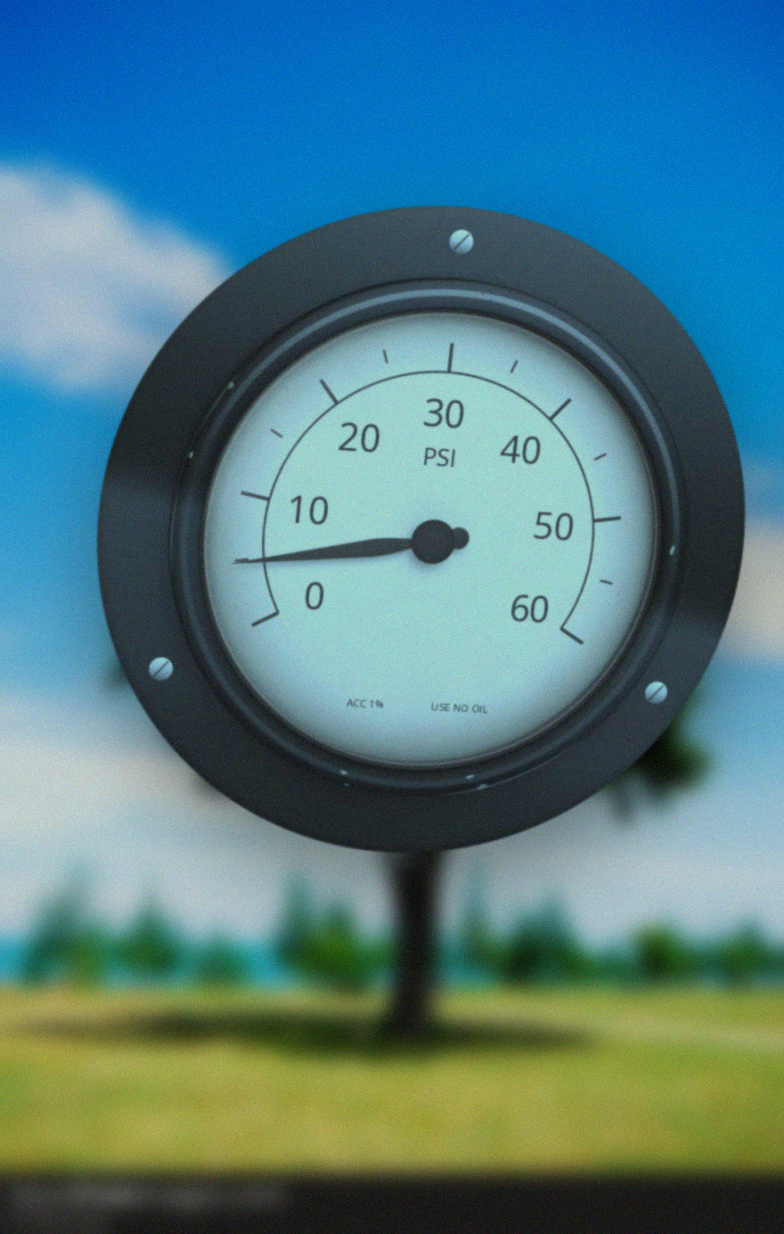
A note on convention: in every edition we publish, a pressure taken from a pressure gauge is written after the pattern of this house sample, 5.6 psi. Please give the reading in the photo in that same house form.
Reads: 5 psi
